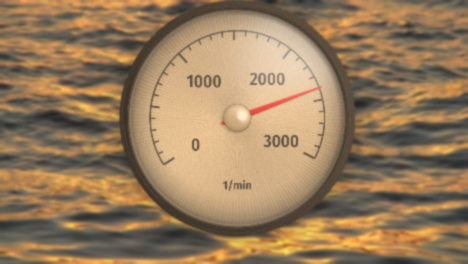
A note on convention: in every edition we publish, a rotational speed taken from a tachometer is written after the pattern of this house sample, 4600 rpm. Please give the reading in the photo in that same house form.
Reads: 2400 rpm
